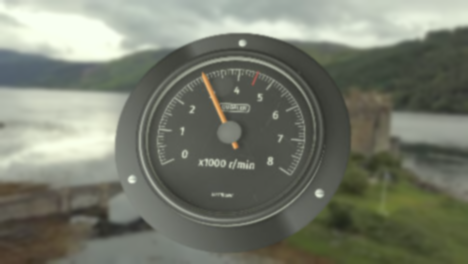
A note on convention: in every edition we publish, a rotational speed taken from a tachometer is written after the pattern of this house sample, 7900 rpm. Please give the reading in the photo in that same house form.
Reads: 3000 rpm
